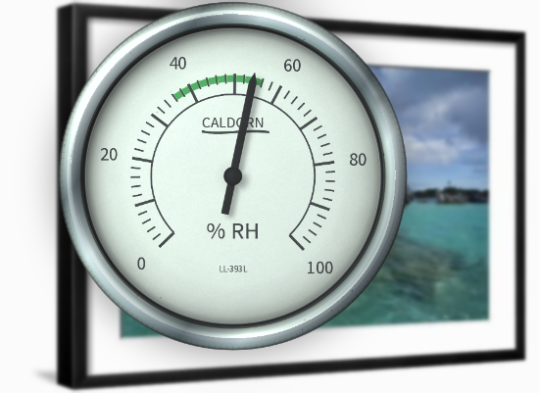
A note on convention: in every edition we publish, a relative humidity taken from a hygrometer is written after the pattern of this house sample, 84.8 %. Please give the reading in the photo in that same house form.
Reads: 54 %
